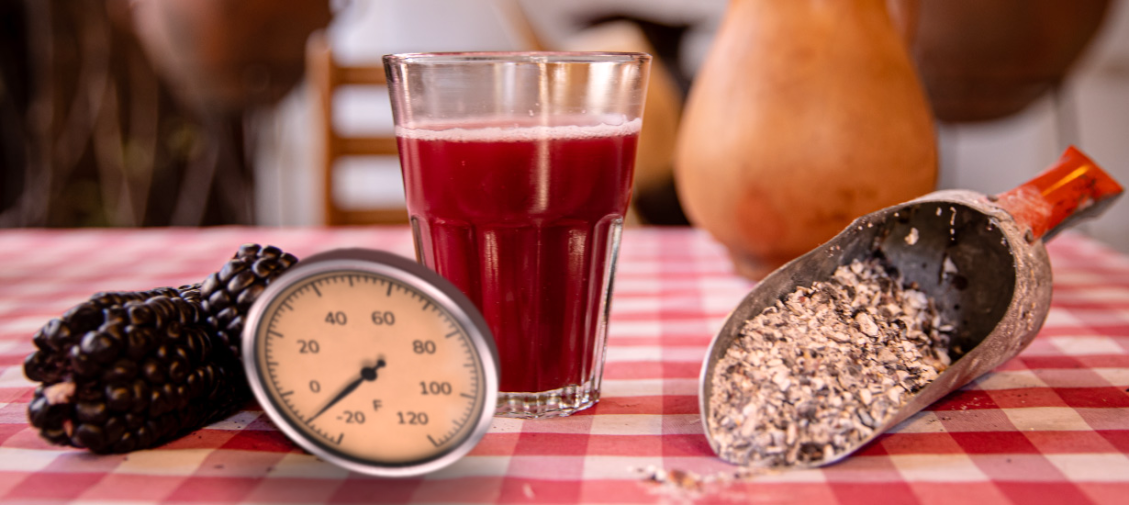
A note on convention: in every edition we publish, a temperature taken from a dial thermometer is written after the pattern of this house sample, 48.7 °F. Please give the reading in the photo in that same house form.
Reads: -10 °F
